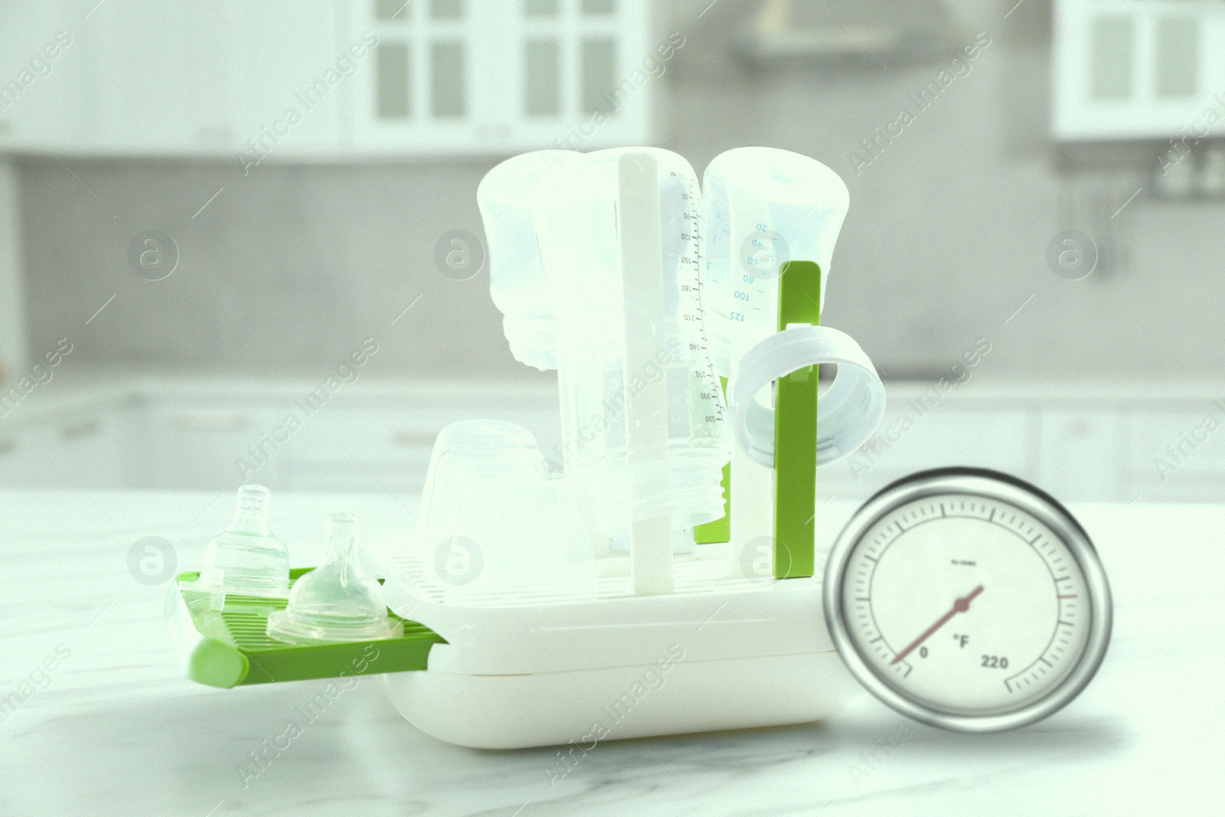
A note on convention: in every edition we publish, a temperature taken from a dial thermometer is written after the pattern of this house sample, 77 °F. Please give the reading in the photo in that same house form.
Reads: 8 °F
